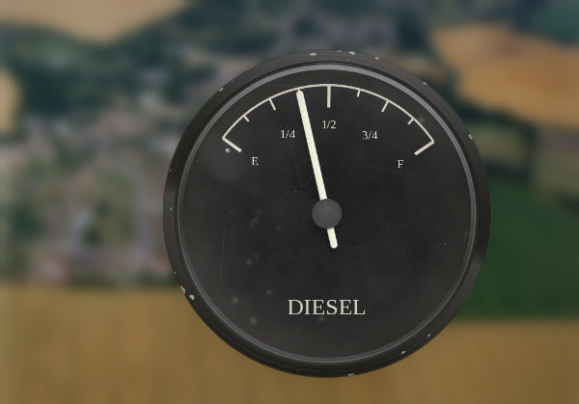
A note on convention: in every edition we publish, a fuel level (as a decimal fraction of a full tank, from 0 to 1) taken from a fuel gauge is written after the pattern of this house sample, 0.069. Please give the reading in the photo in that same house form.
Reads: 0.375
